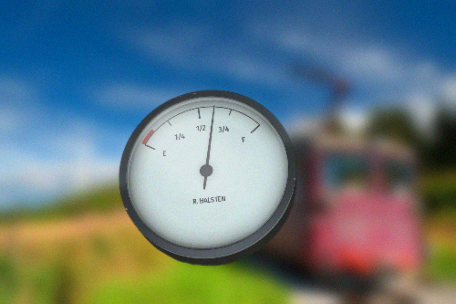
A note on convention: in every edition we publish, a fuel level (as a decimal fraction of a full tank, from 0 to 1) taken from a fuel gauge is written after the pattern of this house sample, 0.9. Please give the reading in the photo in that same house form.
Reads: 0.625
